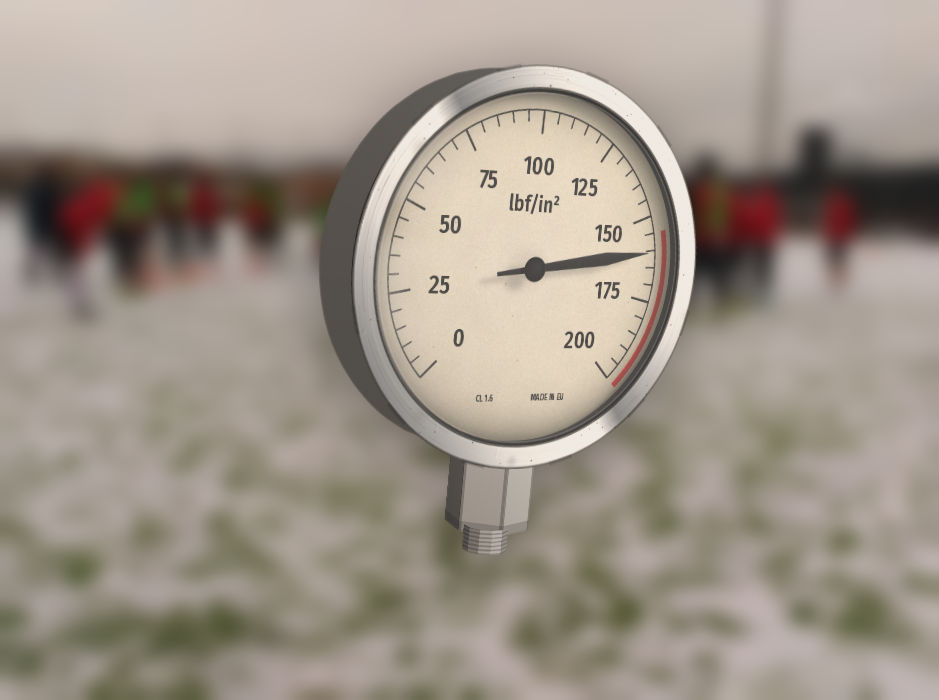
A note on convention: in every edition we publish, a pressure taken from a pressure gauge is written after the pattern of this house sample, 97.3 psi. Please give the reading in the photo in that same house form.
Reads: 160 psi
